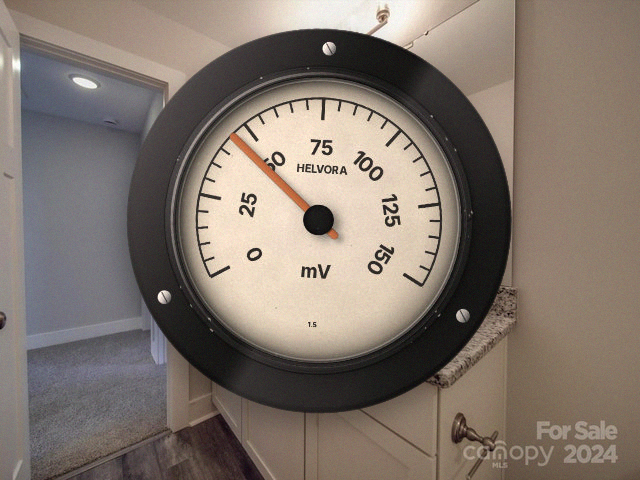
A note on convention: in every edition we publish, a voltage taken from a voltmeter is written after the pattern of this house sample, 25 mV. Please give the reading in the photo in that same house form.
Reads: 45 mV
